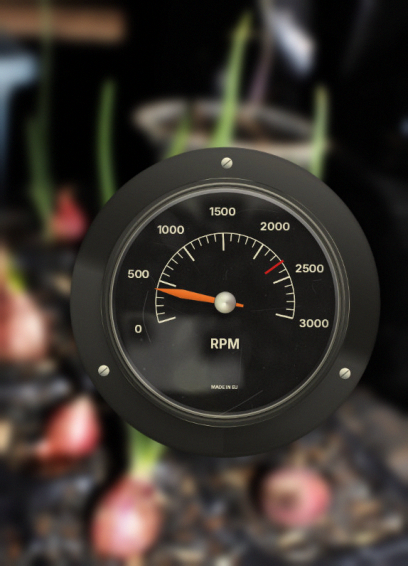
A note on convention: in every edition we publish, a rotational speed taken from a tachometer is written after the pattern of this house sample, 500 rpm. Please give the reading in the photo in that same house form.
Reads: 400 rpm
